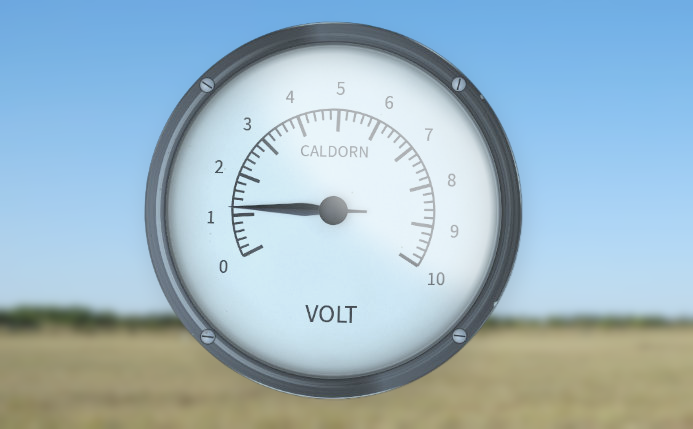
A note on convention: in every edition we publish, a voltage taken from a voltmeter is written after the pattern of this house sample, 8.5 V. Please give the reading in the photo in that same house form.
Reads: 1.2 V
